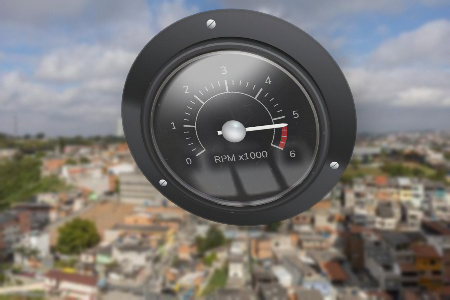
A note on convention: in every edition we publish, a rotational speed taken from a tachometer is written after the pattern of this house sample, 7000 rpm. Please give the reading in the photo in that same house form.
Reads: 5200 rpm
